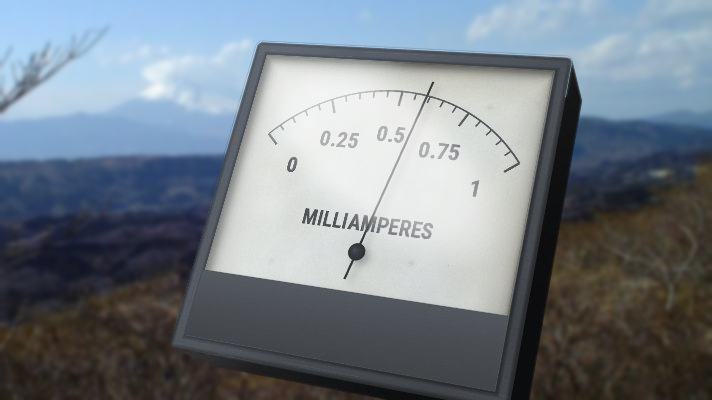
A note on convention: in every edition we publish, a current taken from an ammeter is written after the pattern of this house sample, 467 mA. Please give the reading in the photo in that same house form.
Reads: 0.6 mA
